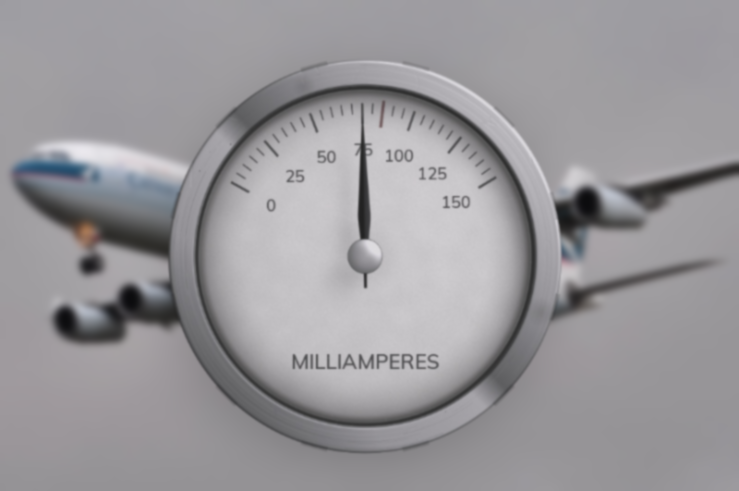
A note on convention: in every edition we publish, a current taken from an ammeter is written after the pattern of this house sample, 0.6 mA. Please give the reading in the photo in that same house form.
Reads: 75 mA
